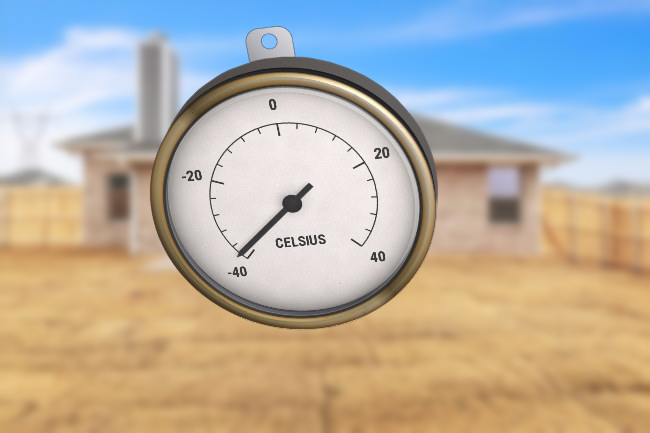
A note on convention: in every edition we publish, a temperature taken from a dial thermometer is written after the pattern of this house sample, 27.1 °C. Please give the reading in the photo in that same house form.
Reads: -38 °C
